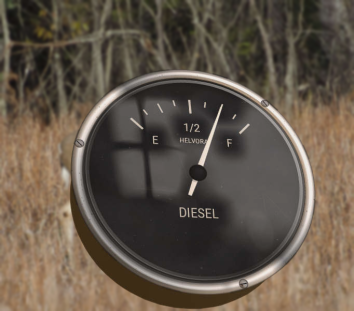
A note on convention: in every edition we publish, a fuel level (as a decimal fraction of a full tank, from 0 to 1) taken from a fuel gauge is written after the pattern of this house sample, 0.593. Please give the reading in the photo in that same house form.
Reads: 0.75
